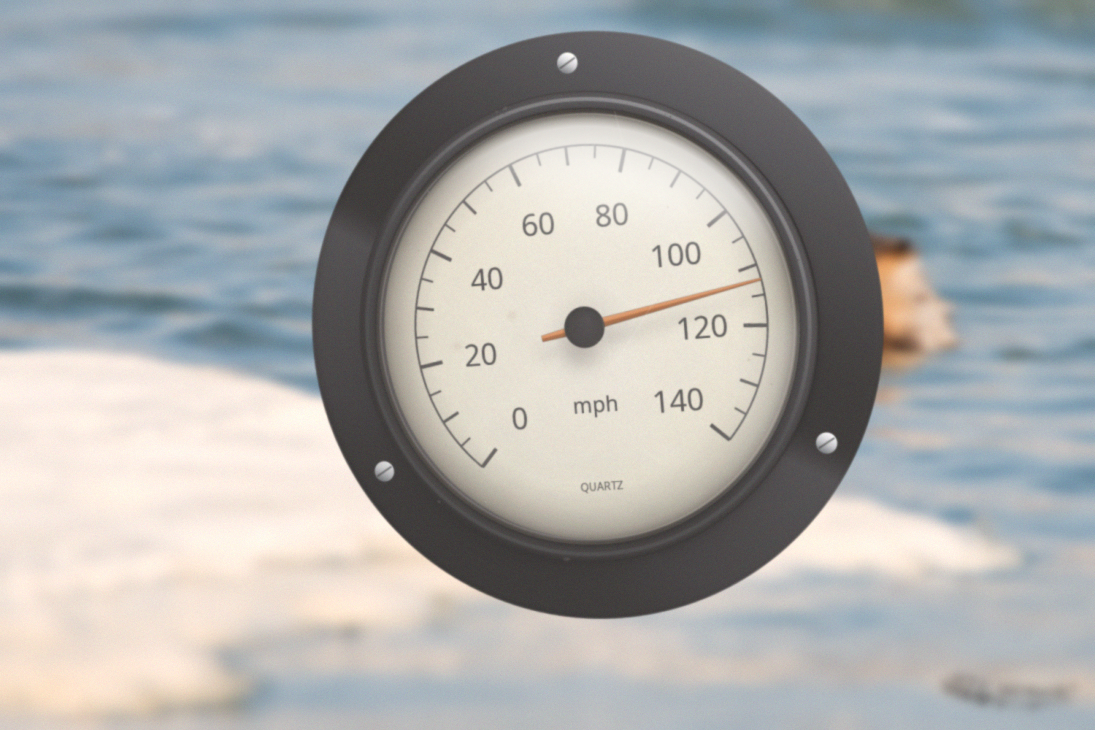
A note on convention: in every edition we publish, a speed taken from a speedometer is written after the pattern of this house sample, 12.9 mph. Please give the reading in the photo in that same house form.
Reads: 112.5 mph
